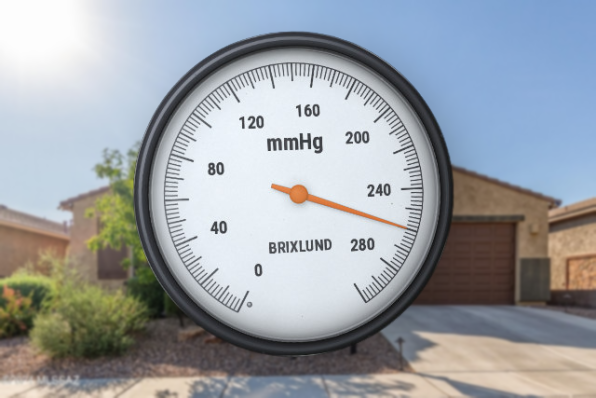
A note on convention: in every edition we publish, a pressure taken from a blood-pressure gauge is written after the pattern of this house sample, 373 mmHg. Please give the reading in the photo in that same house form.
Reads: 260 mmHg
